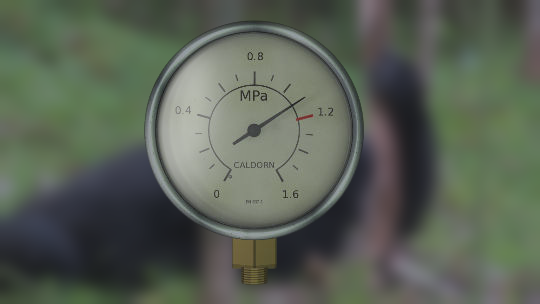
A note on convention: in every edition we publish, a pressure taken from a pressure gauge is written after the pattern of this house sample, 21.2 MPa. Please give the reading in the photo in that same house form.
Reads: 1.1 MPa
